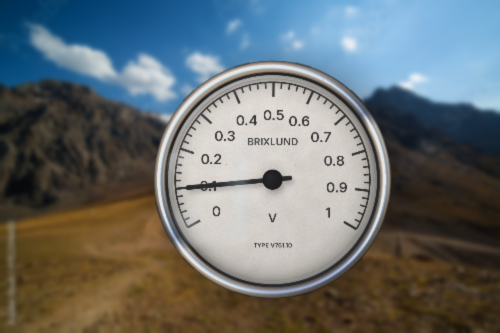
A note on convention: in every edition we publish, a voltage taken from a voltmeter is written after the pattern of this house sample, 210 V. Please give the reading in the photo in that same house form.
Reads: 0.1 V
